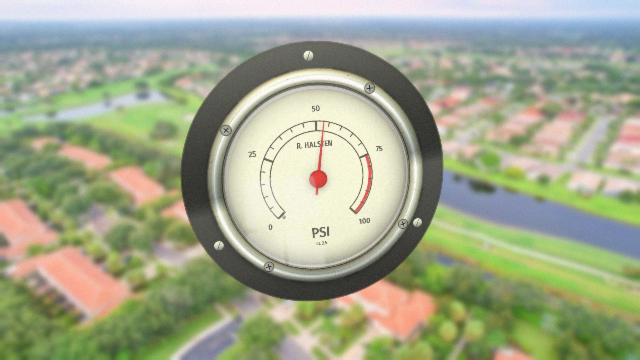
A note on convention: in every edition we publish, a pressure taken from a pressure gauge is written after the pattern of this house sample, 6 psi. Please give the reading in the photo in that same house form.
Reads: 52.5 psi
